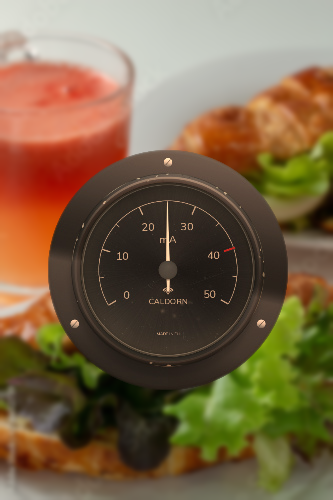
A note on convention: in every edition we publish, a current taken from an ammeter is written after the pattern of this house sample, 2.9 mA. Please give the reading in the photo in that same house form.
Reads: 25 mA
